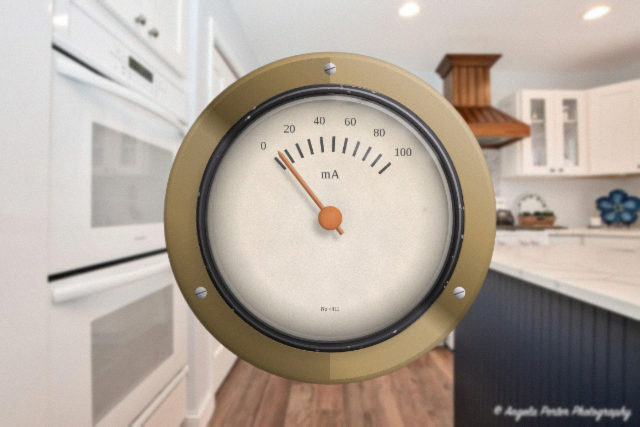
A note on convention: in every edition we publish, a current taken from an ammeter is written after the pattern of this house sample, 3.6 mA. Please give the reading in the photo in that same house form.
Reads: 5 mA
